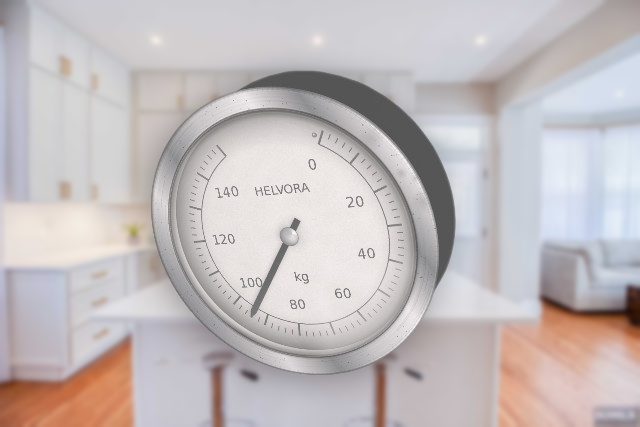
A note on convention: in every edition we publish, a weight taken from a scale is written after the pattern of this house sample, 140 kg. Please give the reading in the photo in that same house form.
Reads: 94 kg
